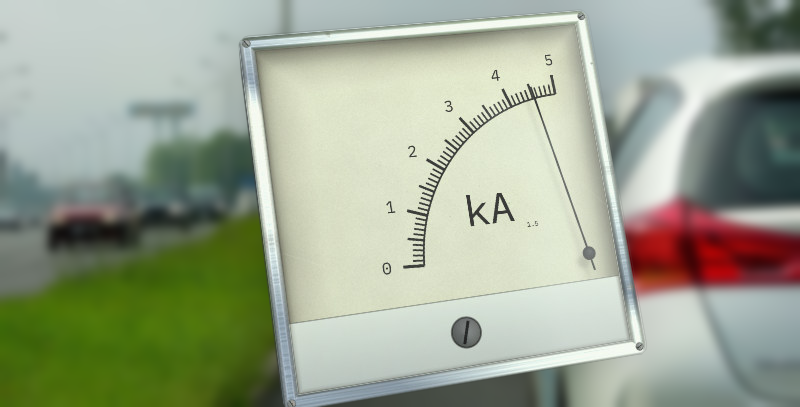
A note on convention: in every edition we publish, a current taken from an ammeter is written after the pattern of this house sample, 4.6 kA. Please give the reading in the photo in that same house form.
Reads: 4.5 kA
